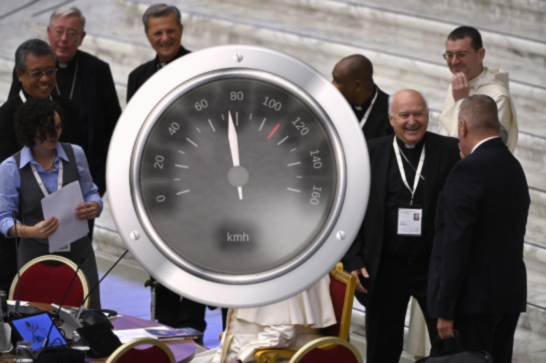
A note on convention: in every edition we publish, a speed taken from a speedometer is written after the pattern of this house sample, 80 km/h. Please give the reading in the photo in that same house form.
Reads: 75 km/h
